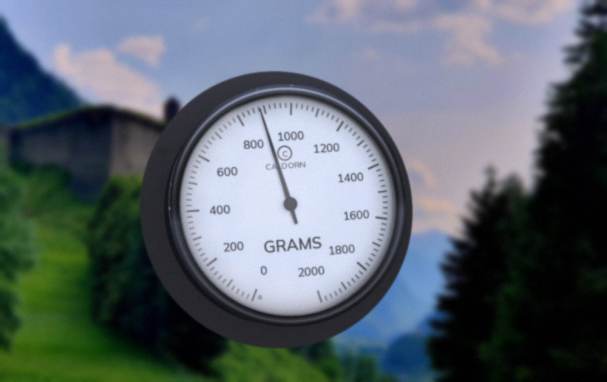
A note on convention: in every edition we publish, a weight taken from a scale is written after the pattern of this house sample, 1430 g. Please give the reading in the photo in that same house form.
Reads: 880 g
